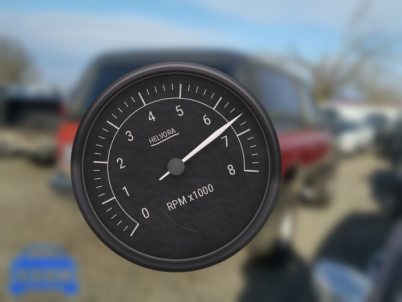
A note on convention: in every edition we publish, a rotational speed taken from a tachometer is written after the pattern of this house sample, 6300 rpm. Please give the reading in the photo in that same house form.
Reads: 6600 rpm
